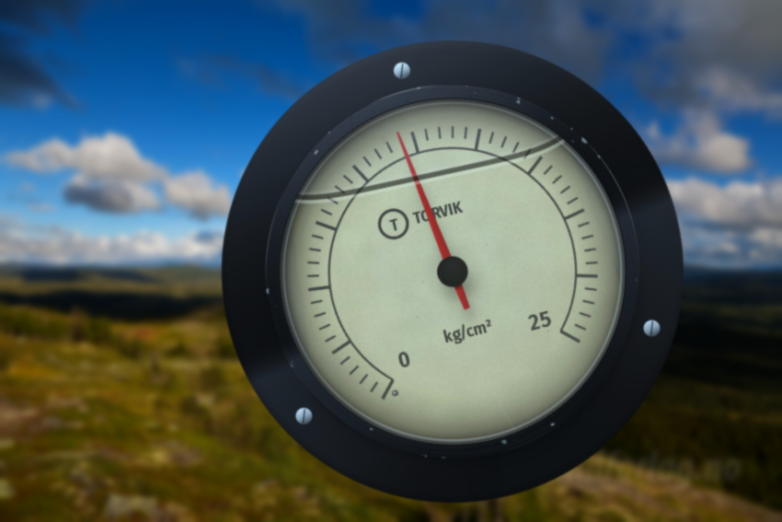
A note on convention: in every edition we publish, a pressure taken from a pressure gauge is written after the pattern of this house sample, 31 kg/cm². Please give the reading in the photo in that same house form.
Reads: 12 kg/cm²
